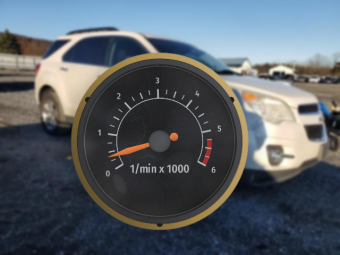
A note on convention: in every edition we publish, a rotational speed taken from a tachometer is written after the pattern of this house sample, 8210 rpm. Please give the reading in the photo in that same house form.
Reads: 375 rpm
